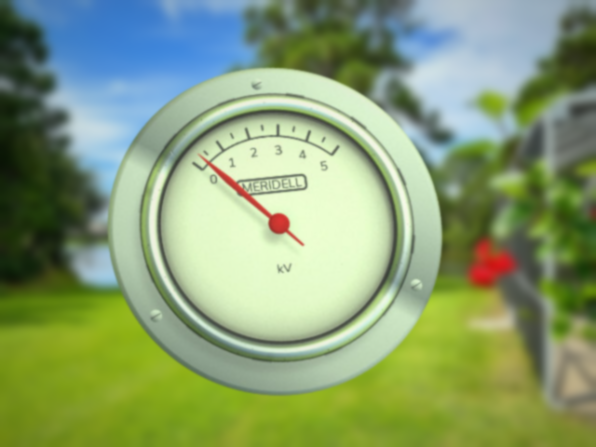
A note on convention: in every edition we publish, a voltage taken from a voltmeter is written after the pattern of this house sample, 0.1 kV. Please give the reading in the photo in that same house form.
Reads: 0.25 kV
